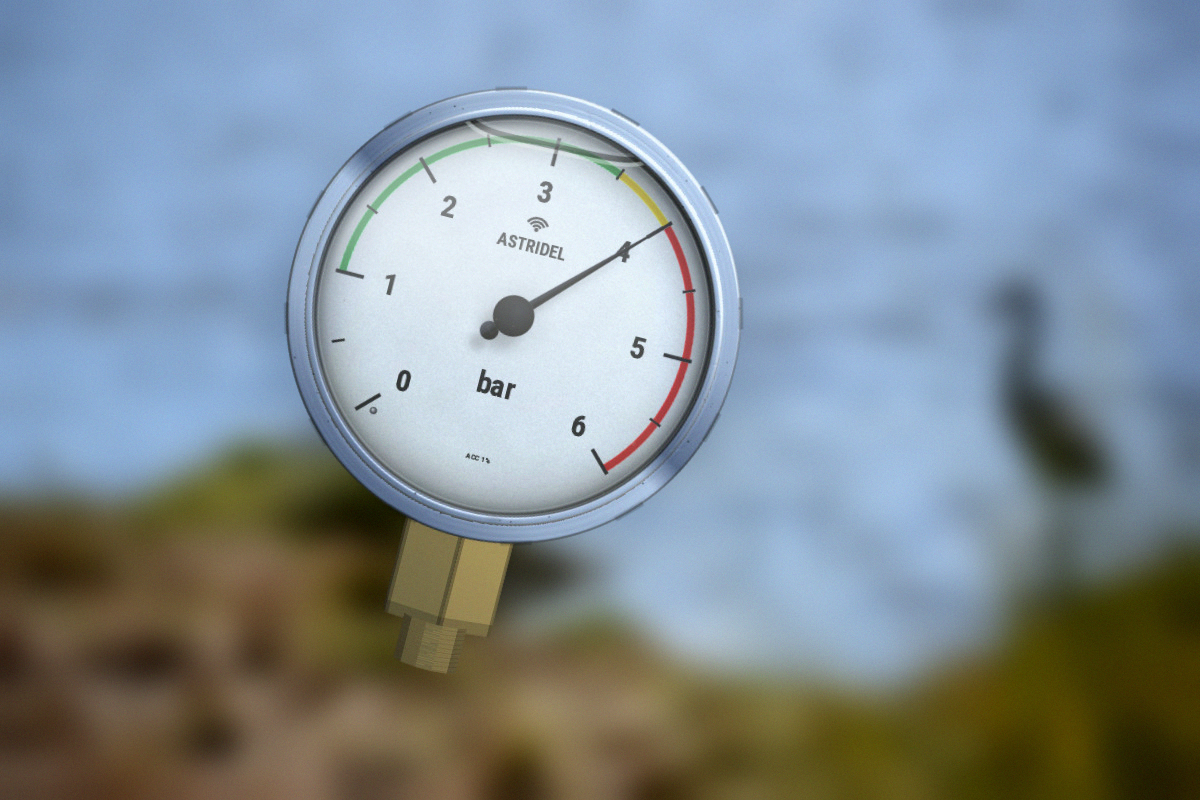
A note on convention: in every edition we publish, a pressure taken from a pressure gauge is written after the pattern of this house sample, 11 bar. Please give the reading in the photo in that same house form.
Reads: 4 bar
